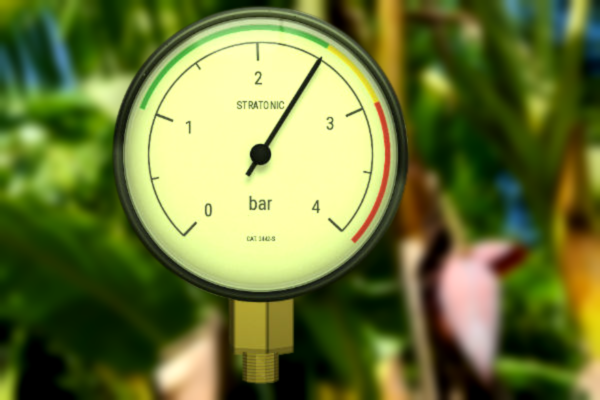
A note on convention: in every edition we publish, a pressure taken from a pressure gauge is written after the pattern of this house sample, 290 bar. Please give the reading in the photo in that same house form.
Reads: 2.5 bar
